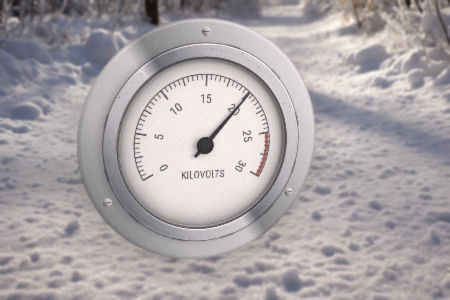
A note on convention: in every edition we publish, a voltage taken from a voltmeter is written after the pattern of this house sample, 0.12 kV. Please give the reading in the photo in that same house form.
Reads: 20 kV
